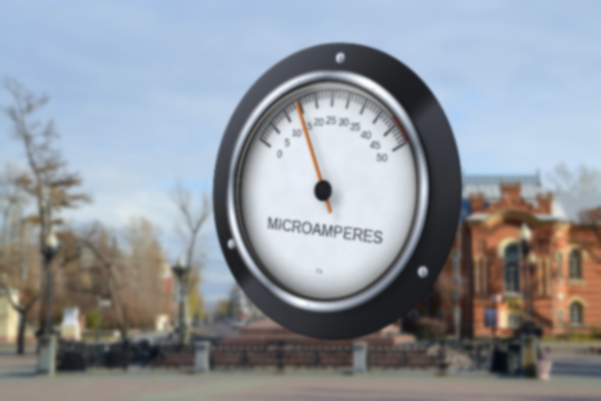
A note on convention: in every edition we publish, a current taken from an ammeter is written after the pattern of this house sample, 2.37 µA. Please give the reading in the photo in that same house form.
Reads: 15 µA
